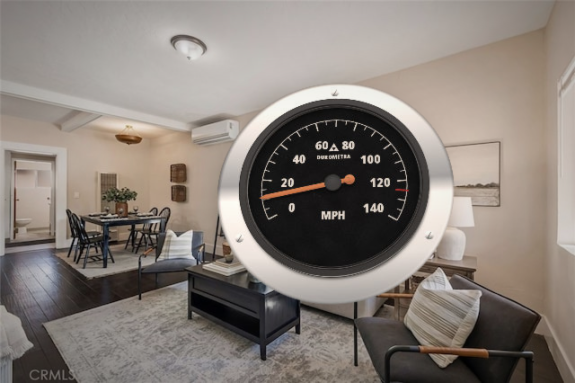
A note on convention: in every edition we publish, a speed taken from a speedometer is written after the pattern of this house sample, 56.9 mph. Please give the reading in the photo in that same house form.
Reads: 10 mph
